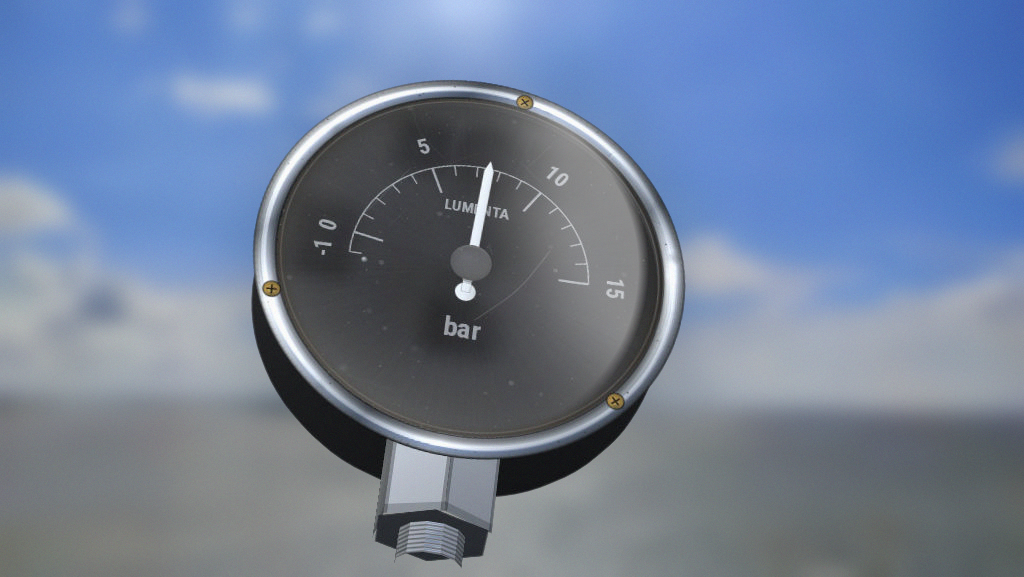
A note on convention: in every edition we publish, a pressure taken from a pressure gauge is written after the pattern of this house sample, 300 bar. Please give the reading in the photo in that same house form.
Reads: 7.5 bar
